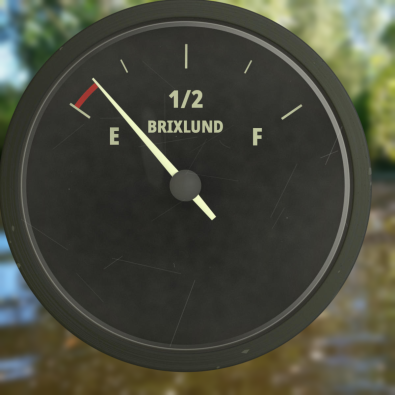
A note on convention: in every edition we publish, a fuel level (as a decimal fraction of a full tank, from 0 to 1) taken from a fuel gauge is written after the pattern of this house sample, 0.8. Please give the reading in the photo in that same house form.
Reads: 0.125
